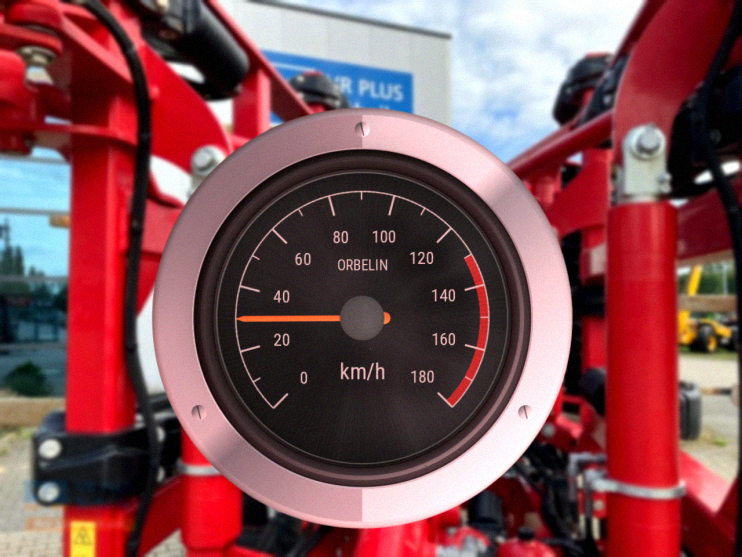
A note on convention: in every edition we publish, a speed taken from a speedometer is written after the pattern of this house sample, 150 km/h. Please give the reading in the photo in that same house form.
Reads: 30 km/h
